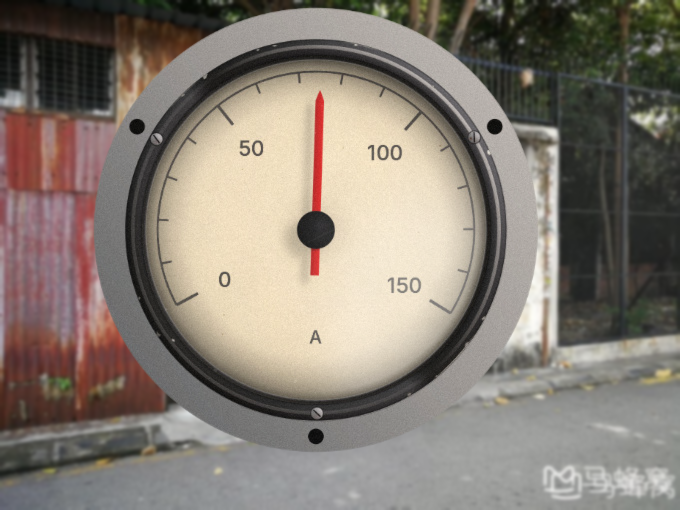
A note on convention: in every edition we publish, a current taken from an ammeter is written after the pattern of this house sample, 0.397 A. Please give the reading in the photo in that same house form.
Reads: 75 A
